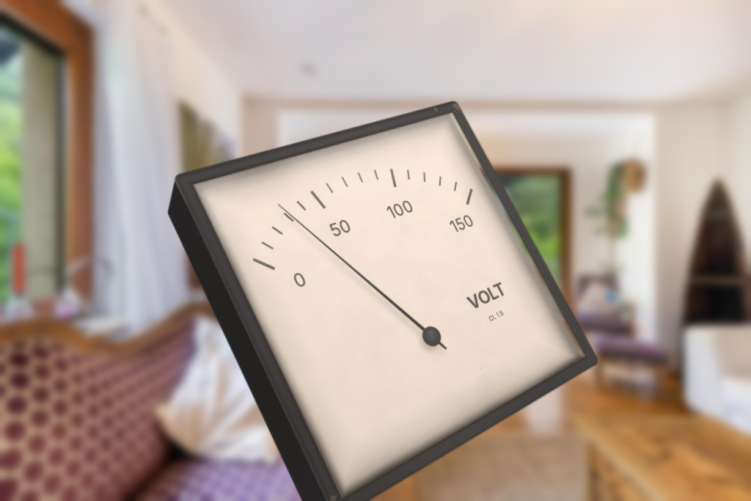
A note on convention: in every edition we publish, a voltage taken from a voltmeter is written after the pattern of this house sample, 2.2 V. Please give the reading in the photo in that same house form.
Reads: 30 V
